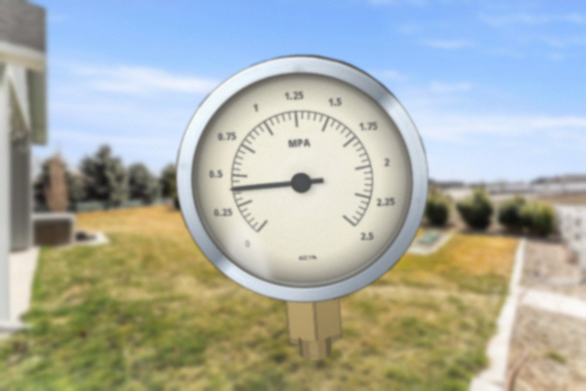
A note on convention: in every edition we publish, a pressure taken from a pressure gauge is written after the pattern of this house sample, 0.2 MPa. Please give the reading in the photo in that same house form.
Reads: 0.4 MPa
